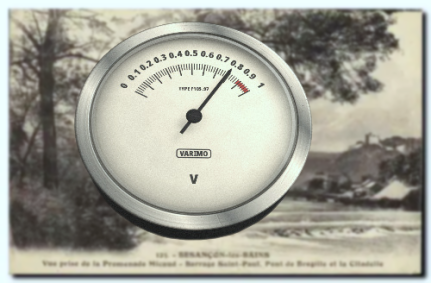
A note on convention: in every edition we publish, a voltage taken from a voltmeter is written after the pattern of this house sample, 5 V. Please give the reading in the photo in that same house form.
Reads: 0.8 V
